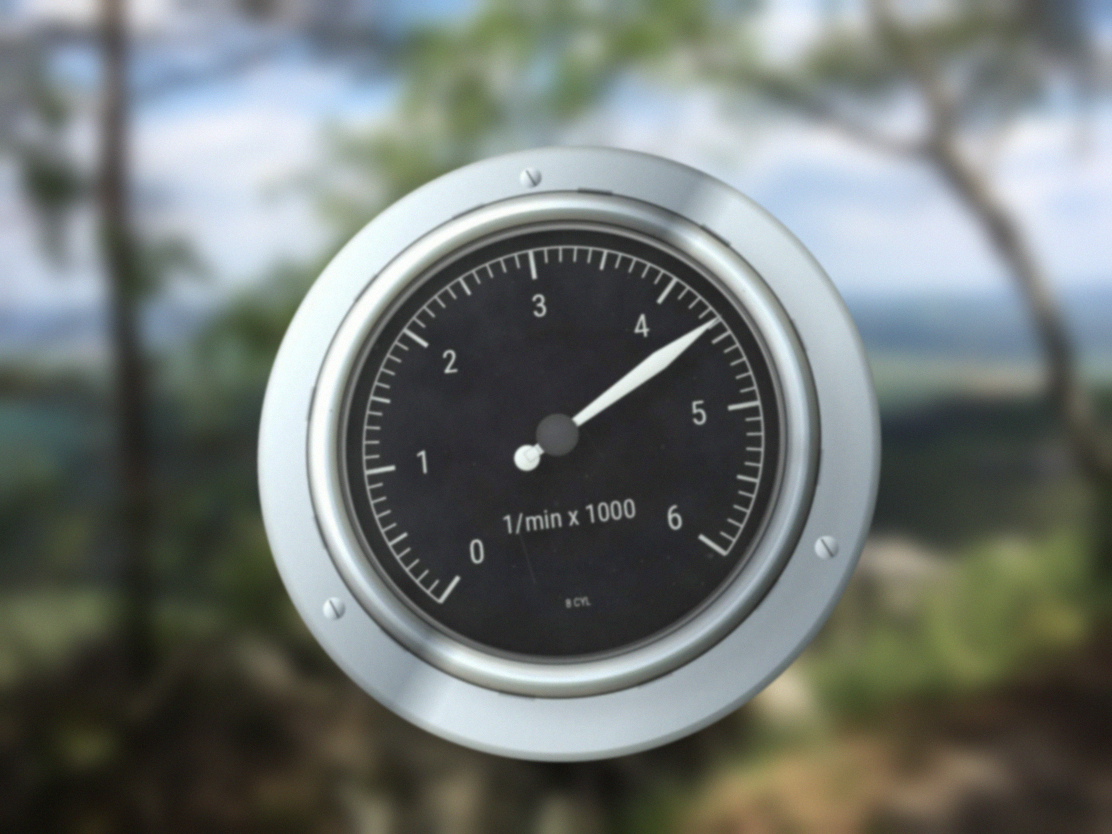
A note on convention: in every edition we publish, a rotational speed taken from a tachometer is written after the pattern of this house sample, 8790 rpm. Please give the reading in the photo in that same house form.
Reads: 4400 rpm
